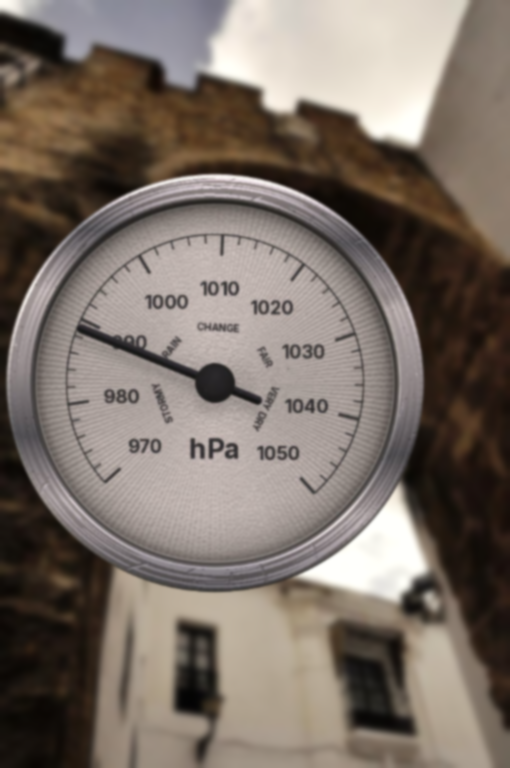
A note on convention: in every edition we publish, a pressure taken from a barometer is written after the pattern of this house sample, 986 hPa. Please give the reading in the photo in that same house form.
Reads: 989 hPa
